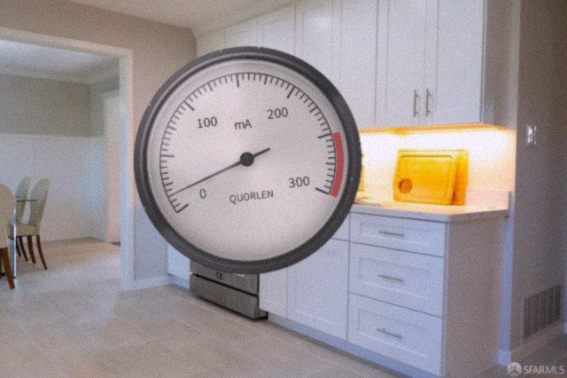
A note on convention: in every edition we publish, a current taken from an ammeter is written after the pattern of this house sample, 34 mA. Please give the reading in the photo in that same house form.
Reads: 15 mA
